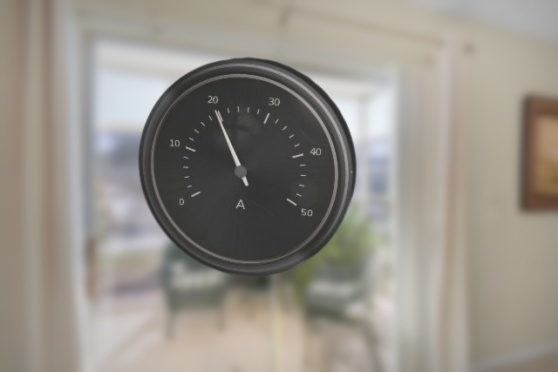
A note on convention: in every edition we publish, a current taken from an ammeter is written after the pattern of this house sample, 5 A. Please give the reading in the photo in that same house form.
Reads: 20 A
